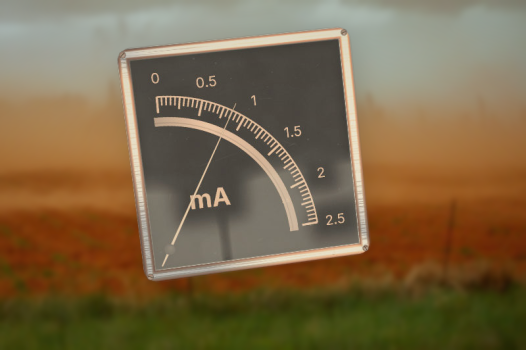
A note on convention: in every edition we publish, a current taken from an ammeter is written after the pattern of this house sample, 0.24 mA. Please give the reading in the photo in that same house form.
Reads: 0.85 mA
